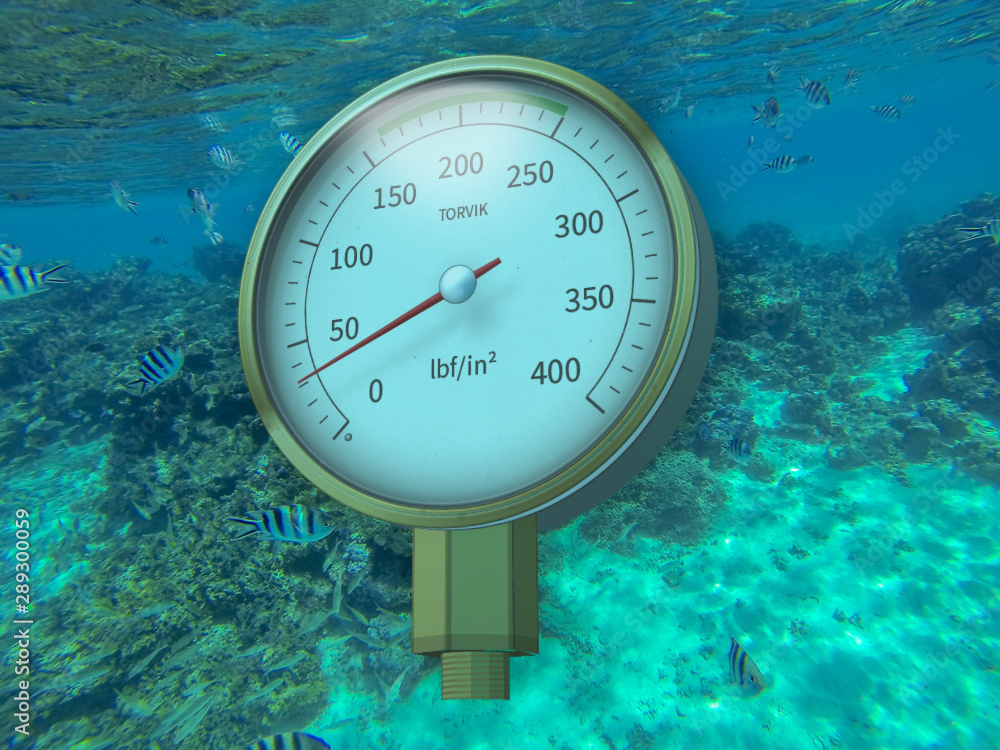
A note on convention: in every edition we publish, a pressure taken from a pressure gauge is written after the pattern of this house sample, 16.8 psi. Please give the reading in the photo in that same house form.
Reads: 30 psi
